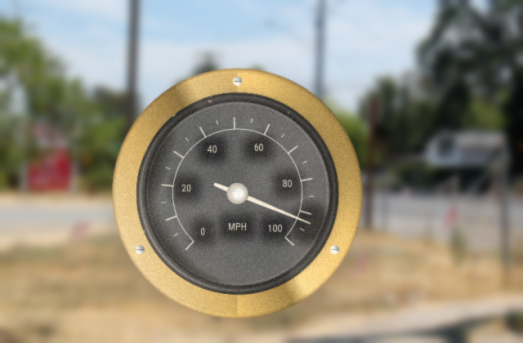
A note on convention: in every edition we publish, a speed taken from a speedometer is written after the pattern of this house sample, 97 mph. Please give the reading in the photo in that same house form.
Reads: 92.5 mph
